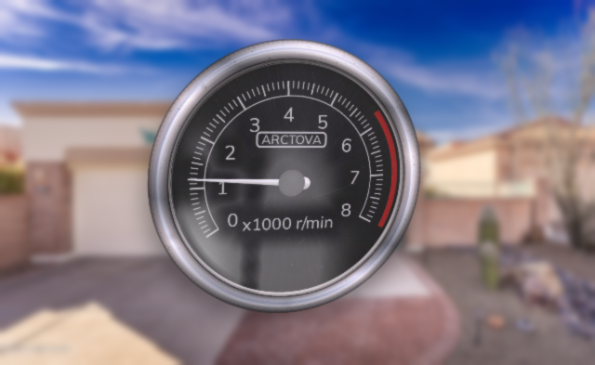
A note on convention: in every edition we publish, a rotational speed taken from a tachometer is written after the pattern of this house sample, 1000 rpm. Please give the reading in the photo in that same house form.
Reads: 1200 rpm
